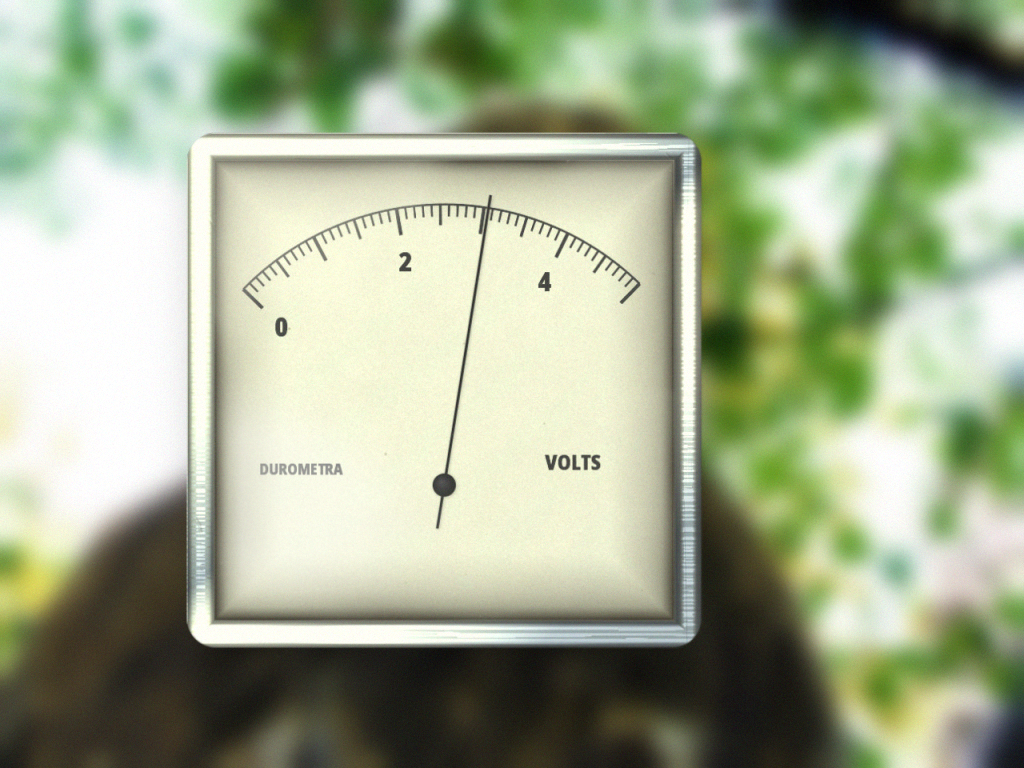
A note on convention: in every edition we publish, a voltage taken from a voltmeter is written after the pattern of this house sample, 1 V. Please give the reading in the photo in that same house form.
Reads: 3.05 V
